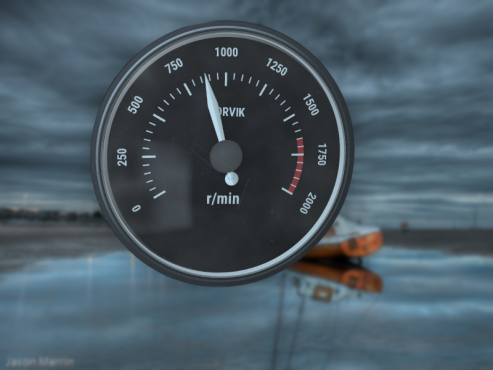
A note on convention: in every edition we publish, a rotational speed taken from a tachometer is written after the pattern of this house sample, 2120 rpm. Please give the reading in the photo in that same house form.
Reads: 875 rpm
